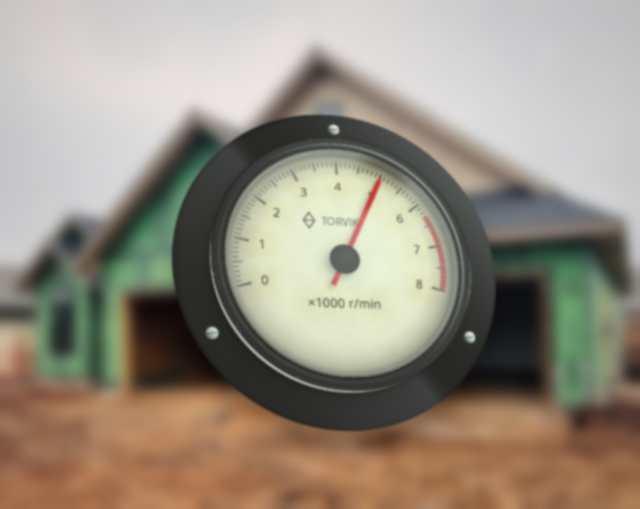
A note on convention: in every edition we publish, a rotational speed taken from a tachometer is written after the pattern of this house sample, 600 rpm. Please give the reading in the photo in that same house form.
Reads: 5000 rpm
